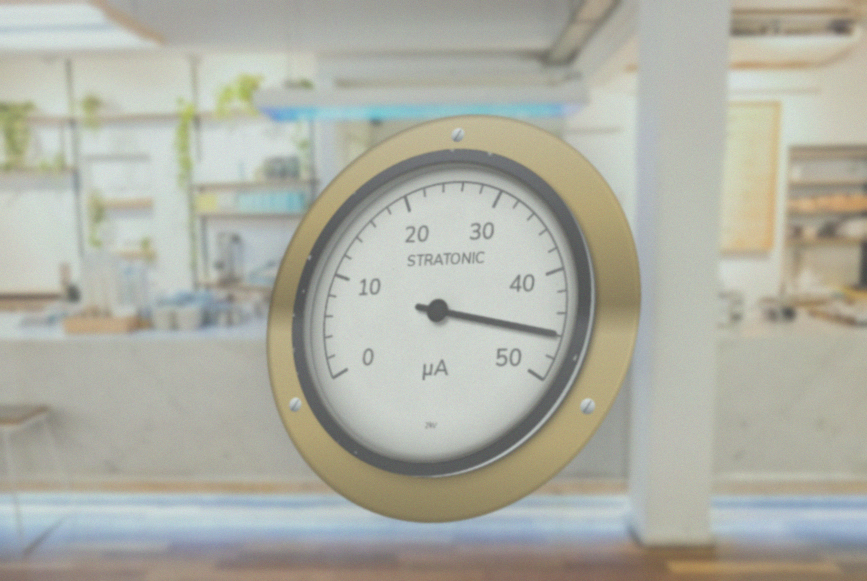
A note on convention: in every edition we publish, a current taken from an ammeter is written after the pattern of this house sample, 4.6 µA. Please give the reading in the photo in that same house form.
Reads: 46 µA
